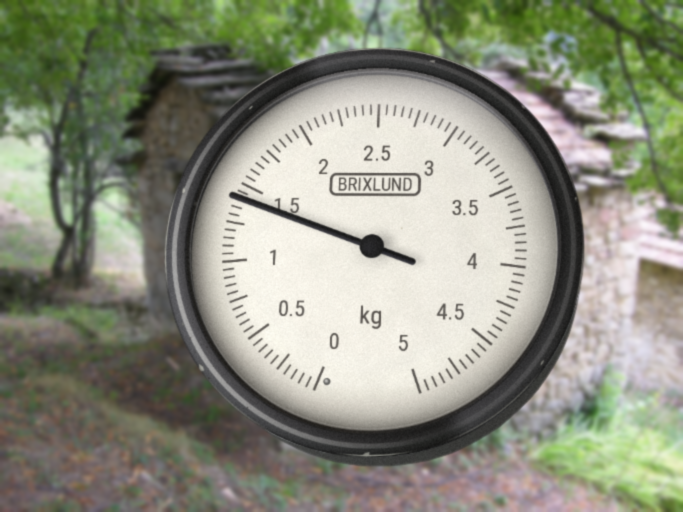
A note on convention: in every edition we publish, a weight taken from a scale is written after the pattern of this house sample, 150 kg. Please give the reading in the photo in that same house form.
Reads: 1.4 kg
